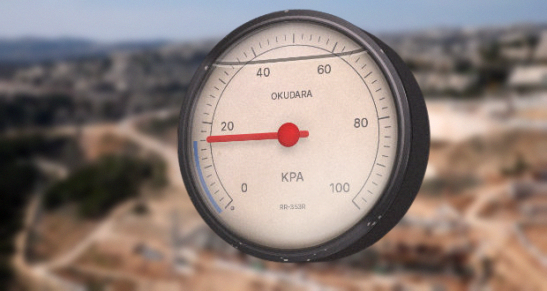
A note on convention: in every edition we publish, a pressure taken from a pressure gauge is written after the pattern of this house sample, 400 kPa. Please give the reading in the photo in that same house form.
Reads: 16 kPa
